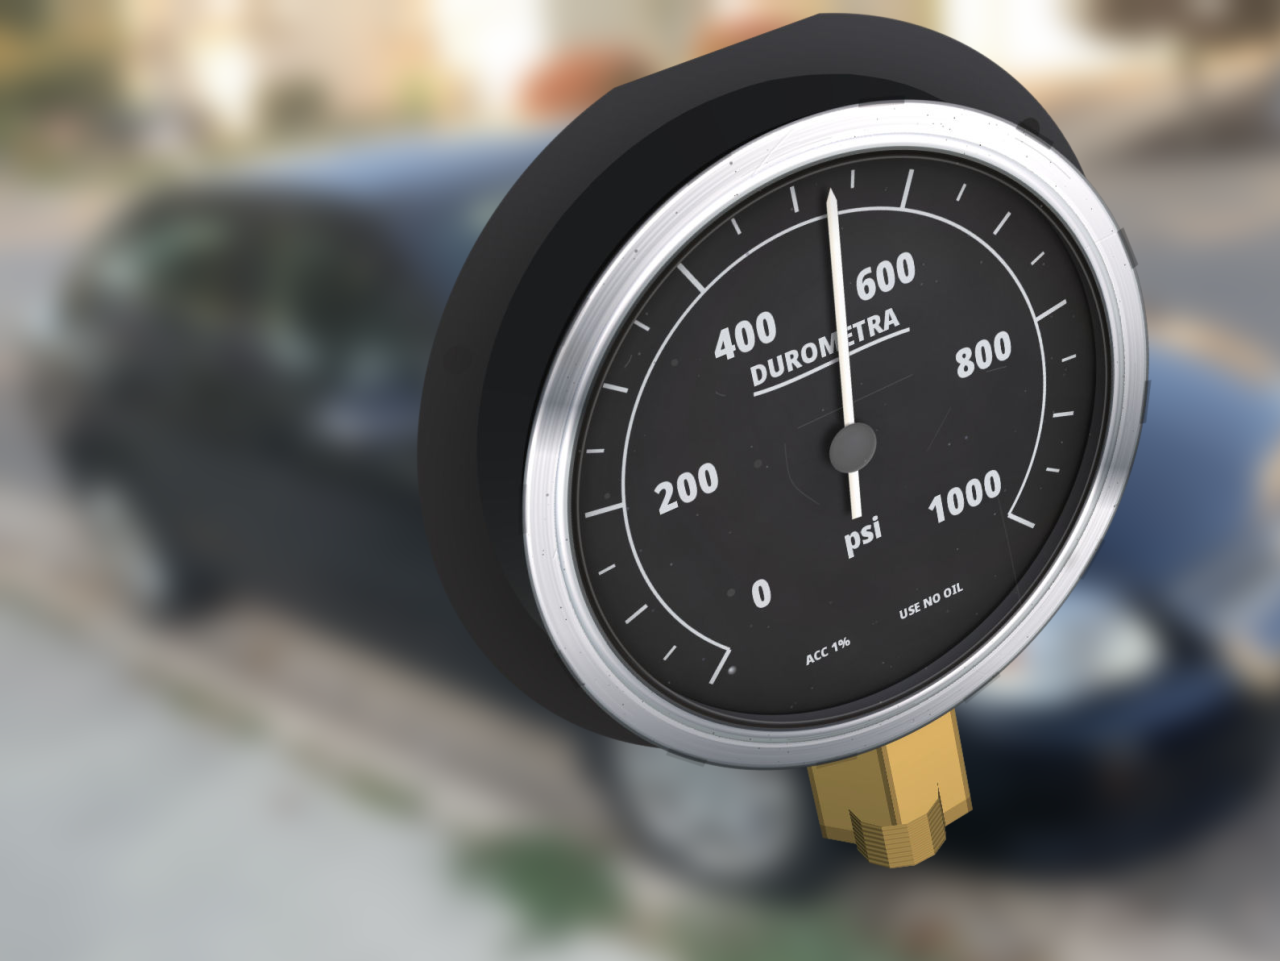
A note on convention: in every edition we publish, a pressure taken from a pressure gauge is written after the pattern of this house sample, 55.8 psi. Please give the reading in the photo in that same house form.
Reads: 525 psi
